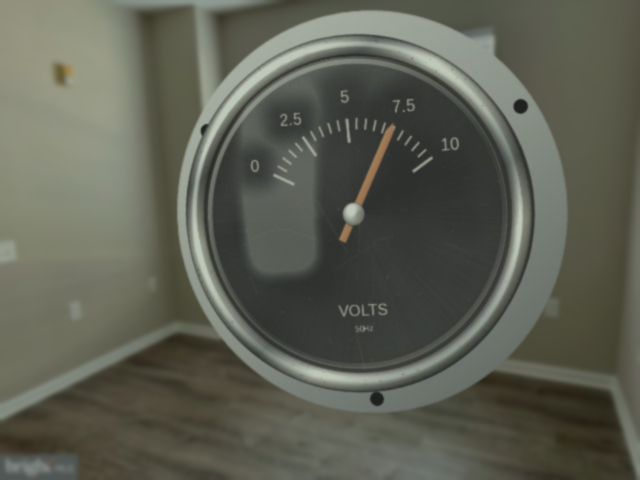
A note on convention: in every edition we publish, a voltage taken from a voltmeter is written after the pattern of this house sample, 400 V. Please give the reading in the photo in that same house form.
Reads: 7.5 V
